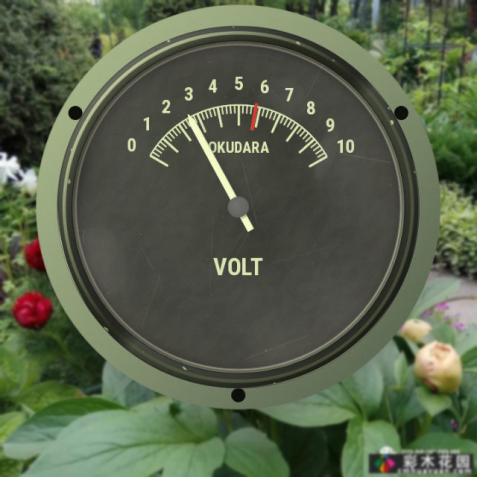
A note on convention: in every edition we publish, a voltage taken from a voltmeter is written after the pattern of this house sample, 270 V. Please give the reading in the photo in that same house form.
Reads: 2.6 V
